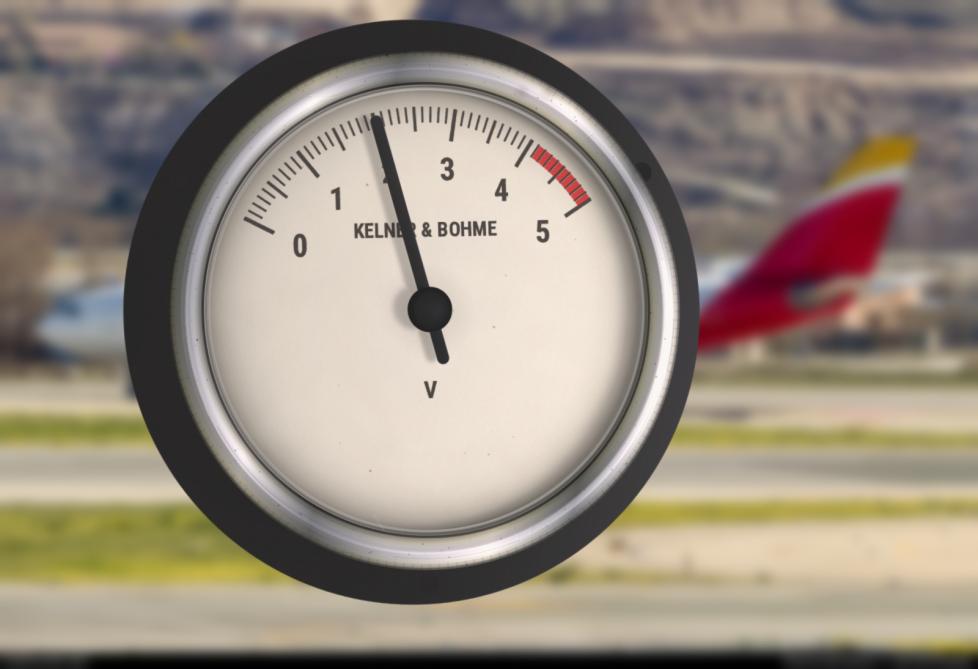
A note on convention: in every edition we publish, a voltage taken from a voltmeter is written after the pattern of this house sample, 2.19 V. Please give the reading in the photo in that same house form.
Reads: 2 V
